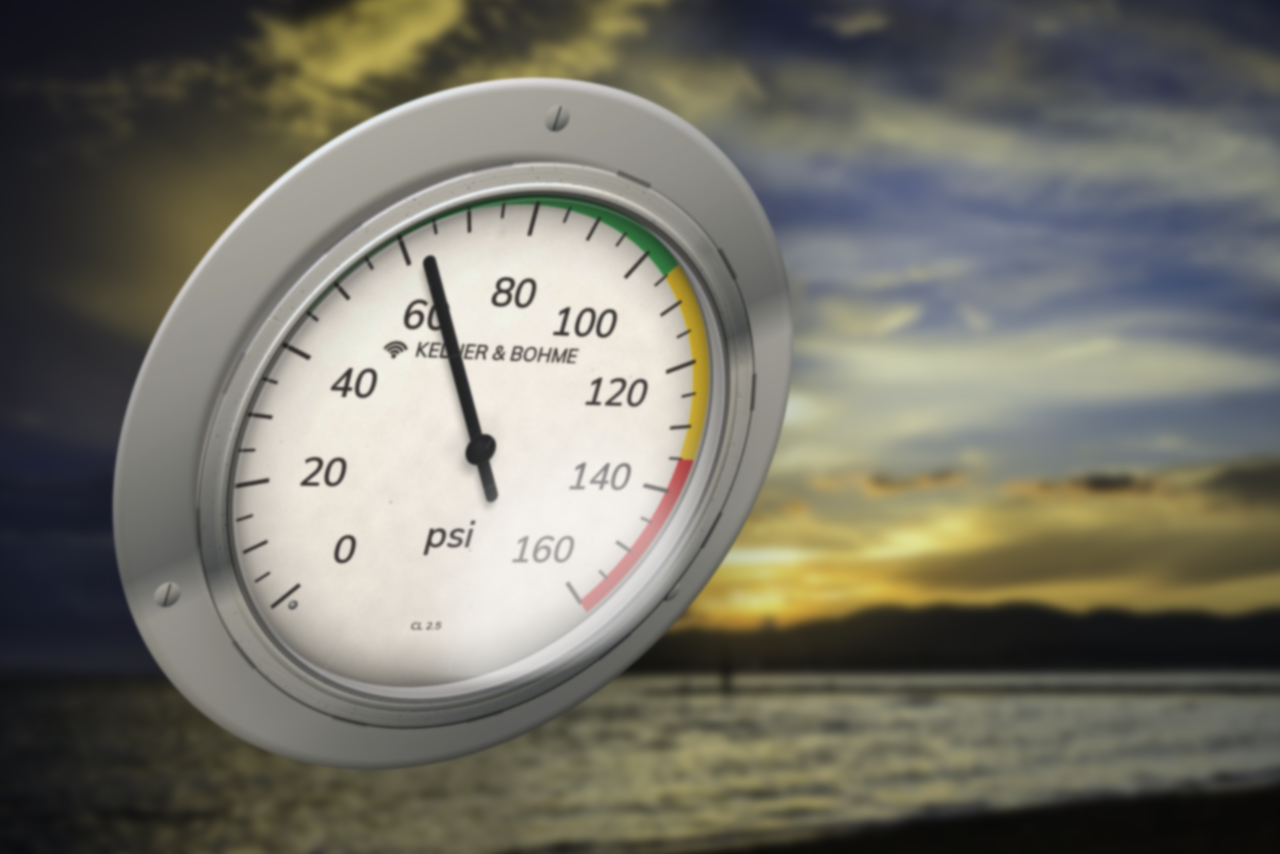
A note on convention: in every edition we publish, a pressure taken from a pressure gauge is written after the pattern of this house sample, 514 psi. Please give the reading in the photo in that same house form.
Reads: 62.5 psi
